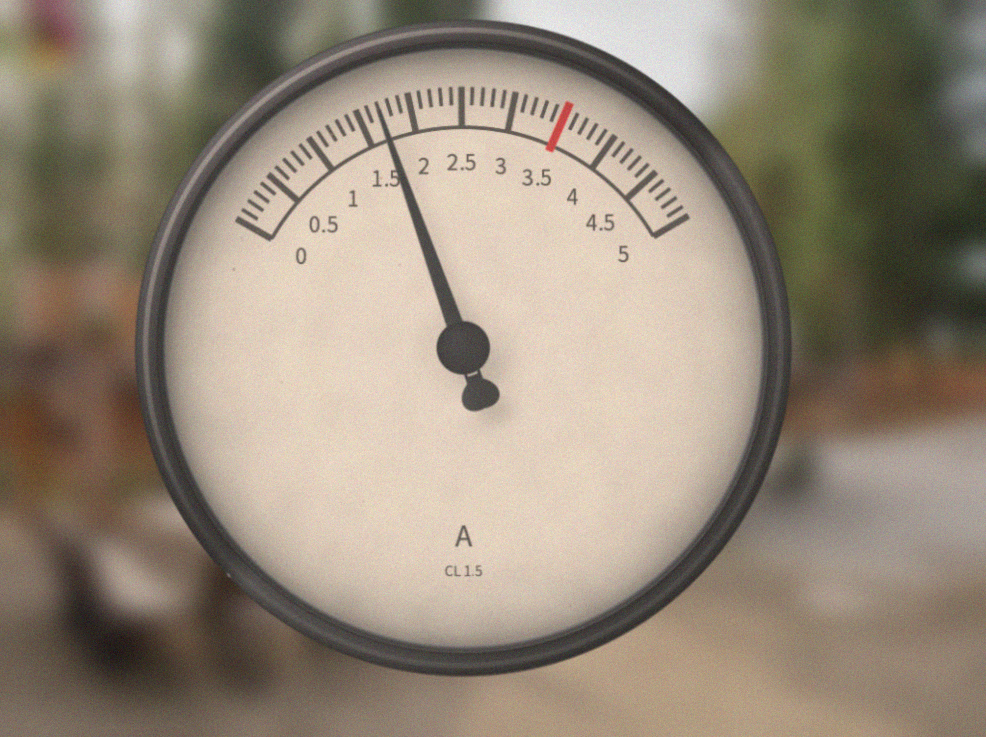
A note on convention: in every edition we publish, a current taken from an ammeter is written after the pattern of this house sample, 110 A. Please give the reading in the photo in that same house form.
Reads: 1.7 A
